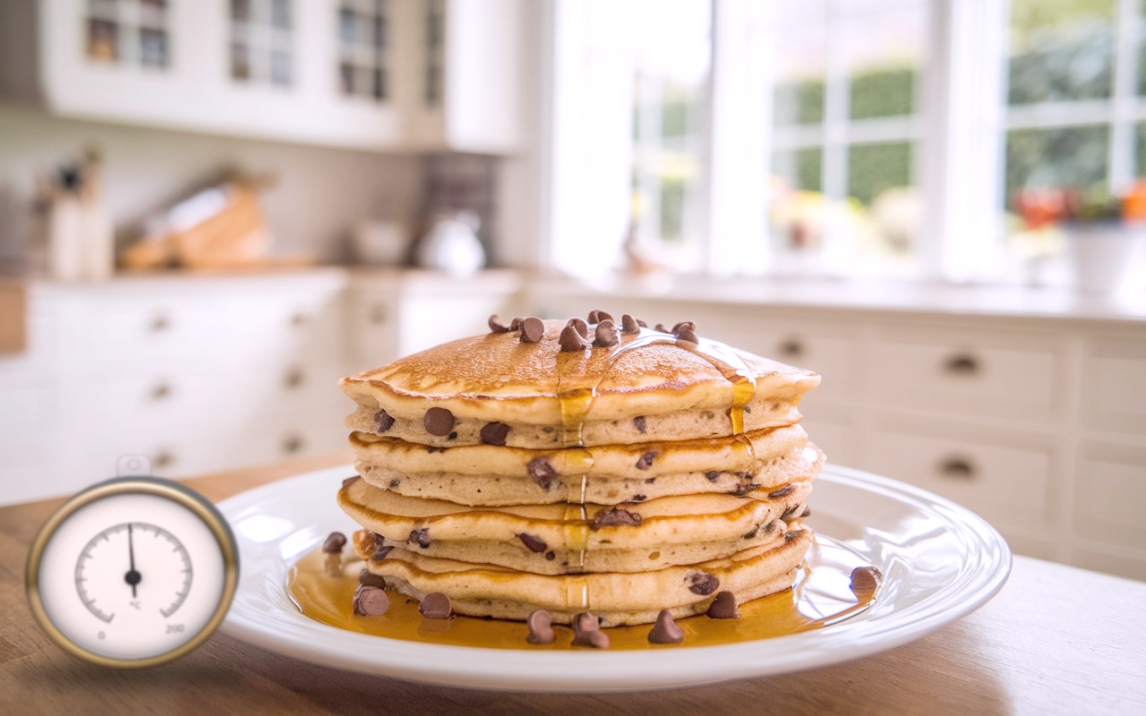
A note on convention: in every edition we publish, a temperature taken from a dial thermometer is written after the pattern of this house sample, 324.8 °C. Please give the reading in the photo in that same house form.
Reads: 100 °C
